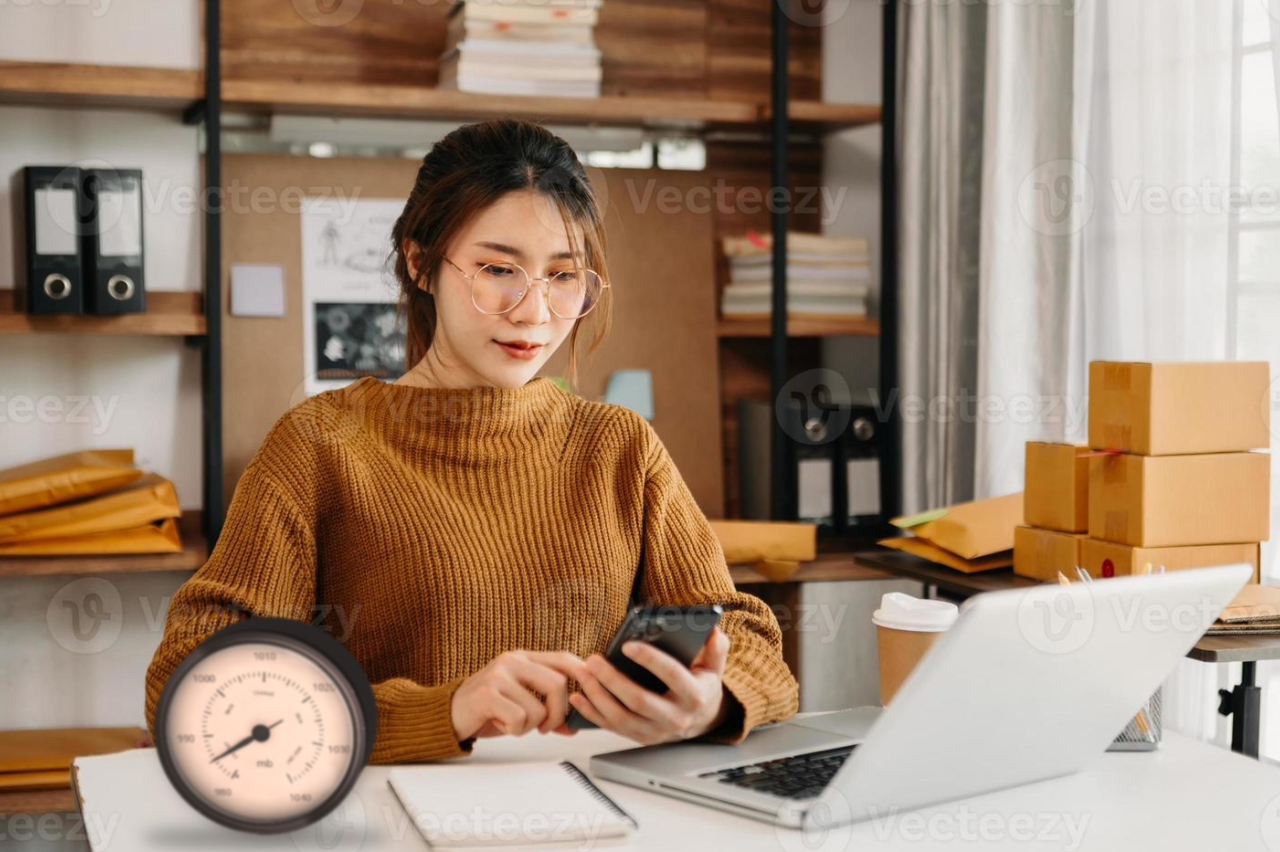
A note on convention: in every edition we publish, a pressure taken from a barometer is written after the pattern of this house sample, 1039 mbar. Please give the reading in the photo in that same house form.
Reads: 985 mbar
